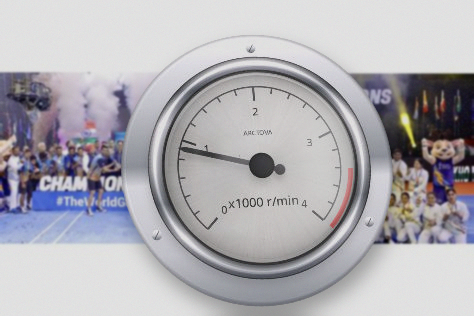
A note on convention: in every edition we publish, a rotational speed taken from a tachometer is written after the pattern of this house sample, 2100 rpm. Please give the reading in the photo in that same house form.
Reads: 900 rpm
